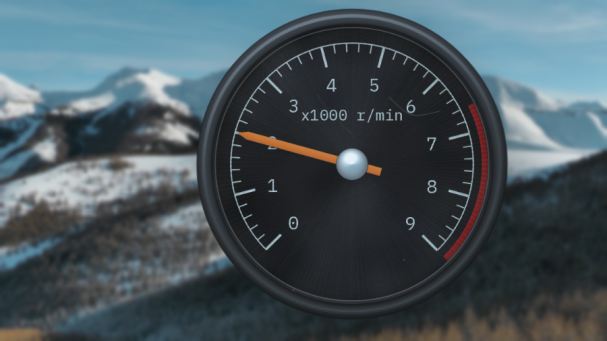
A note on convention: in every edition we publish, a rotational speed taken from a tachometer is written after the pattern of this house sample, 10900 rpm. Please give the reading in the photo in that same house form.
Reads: 2000 rpm
